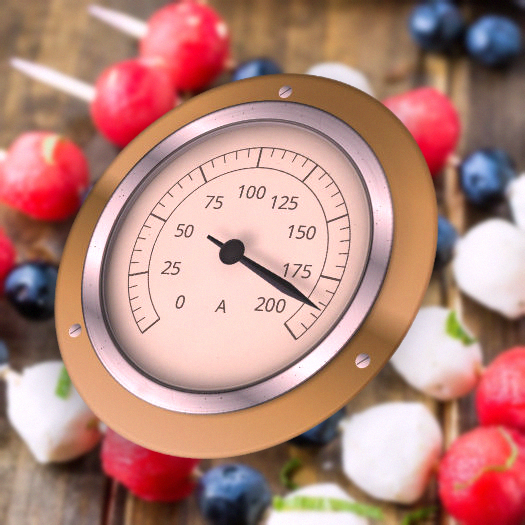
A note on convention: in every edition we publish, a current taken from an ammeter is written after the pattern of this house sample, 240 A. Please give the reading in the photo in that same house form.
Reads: 187.5 A
